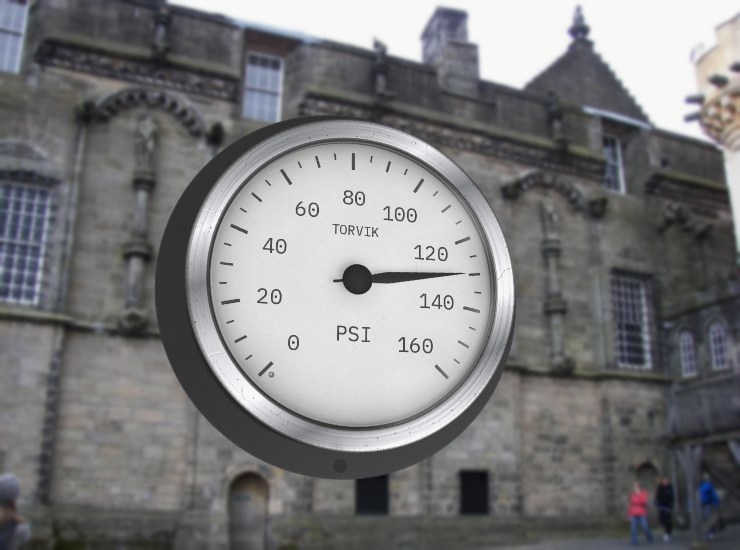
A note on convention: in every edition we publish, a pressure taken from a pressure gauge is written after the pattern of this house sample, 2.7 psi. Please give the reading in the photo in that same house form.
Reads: 130 psi
